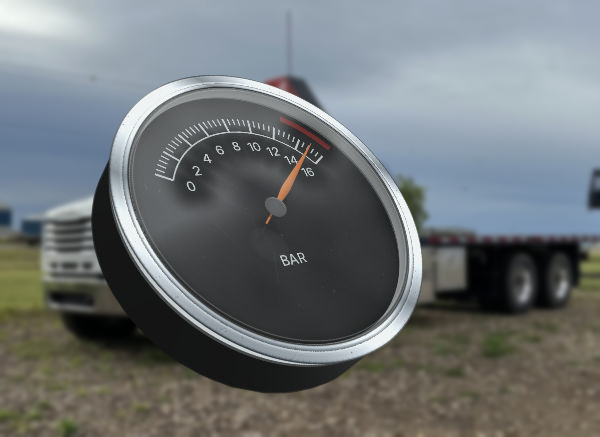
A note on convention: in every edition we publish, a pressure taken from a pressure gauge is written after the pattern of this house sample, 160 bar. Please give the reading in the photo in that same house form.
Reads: 14.8 bar
